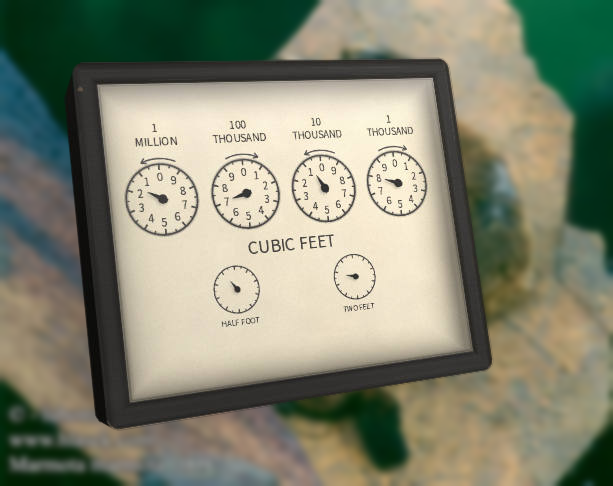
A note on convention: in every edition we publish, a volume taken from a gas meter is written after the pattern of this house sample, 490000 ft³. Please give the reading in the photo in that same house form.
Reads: 170800 ft³
